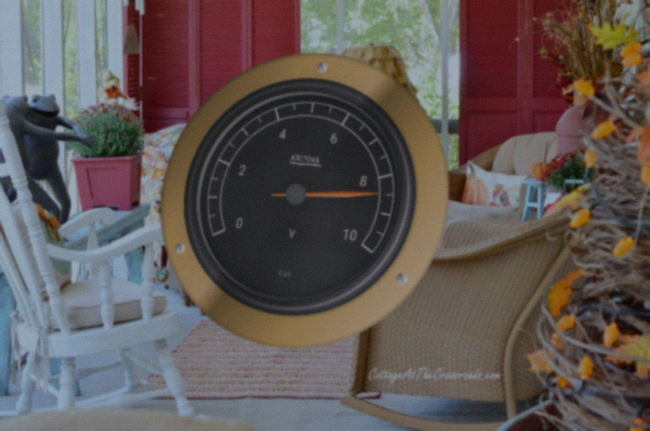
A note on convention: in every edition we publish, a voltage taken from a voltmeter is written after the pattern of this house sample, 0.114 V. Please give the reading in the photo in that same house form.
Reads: 8.5 V
